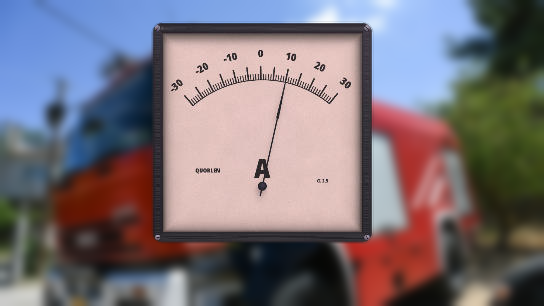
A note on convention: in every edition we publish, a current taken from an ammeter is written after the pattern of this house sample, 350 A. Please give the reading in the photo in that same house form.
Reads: 10 A
